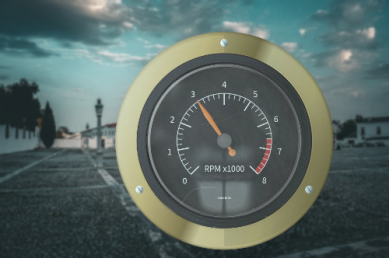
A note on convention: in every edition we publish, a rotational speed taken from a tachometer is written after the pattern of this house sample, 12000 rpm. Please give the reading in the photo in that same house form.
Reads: 3000 rpm
